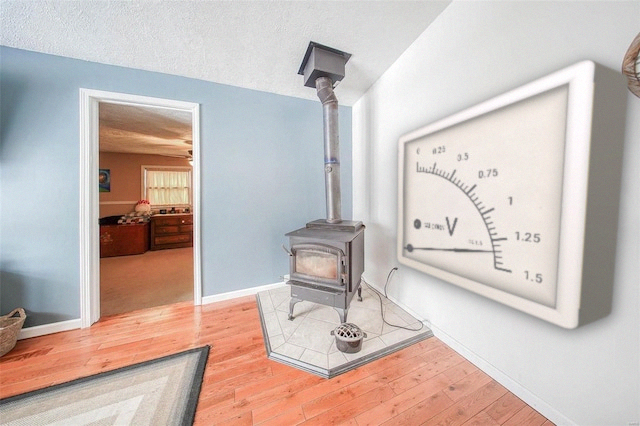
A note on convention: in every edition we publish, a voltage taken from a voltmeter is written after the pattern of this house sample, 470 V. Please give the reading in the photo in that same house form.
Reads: 1.35 V
